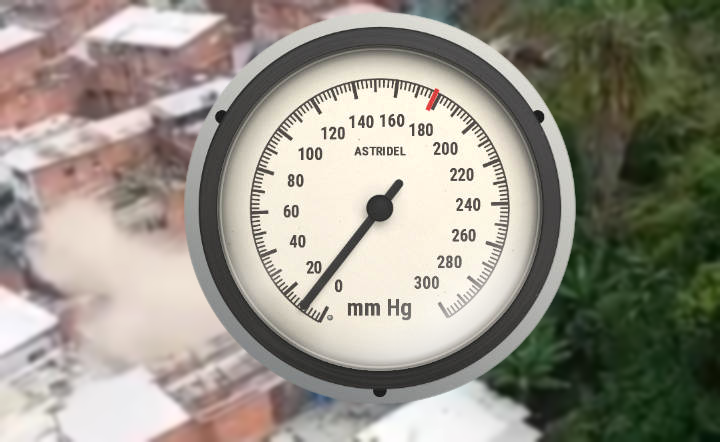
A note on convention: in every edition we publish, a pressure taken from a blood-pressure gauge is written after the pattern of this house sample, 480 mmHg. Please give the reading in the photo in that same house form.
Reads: 10 mmHg
